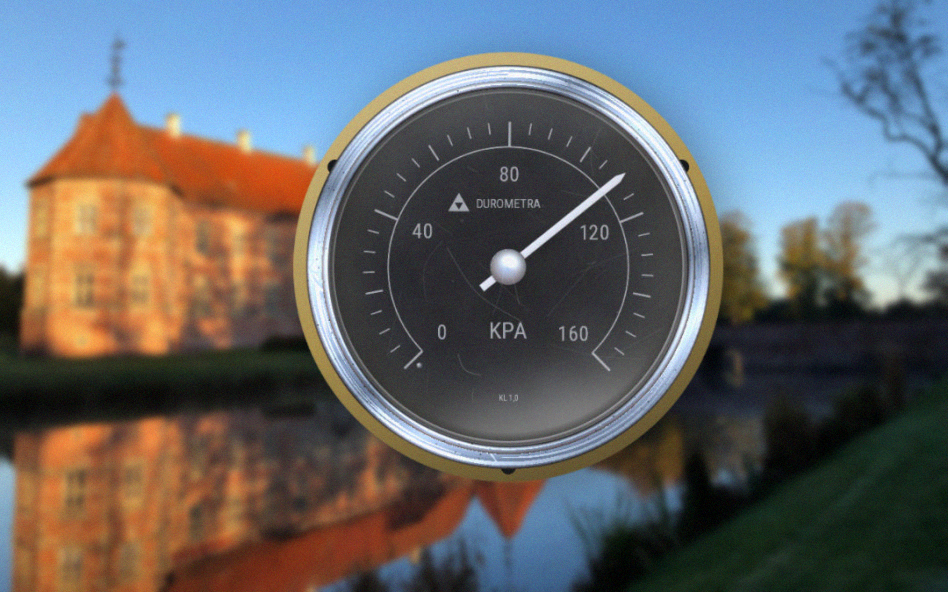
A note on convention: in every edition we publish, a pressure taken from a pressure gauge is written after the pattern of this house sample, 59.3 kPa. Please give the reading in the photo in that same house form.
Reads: 110 kPa
